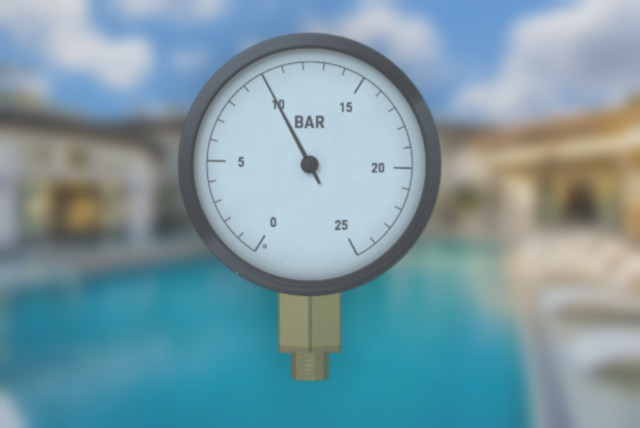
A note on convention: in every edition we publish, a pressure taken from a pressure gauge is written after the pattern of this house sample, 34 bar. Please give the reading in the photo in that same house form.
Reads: 10 bar
